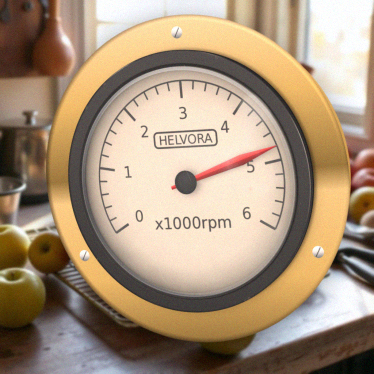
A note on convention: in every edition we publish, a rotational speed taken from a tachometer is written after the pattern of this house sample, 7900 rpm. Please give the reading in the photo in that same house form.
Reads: 4800 rpm
